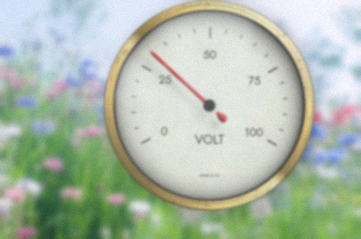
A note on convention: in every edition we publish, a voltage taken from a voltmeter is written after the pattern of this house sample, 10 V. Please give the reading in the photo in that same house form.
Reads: 30 V
